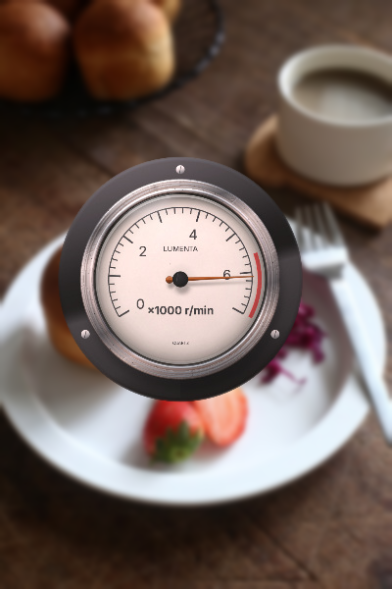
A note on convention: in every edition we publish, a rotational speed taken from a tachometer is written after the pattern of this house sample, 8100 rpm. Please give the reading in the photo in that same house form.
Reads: 6100 rpm
